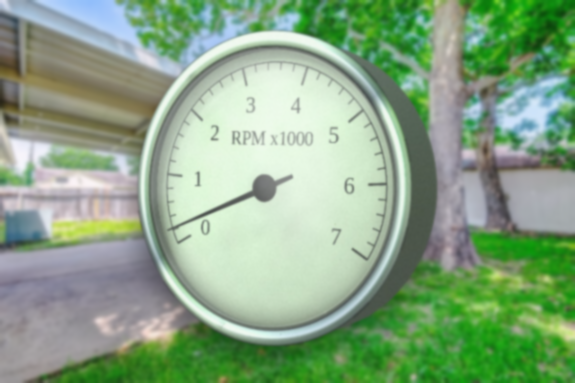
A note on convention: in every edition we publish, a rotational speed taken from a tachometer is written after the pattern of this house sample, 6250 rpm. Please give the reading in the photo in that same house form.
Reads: 200 rpm
